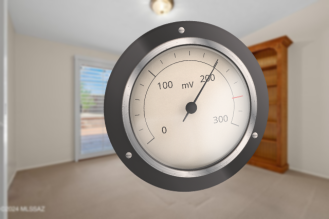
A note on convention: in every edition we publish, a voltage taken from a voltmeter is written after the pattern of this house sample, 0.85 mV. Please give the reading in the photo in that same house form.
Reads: 200 mV
